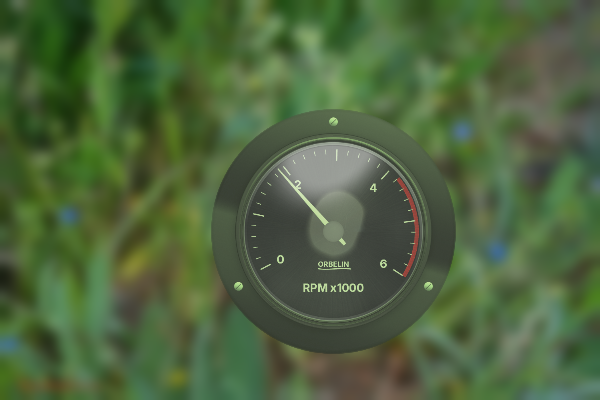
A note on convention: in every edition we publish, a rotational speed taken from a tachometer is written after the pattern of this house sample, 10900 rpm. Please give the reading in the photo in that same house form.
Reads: 1900 rpm
